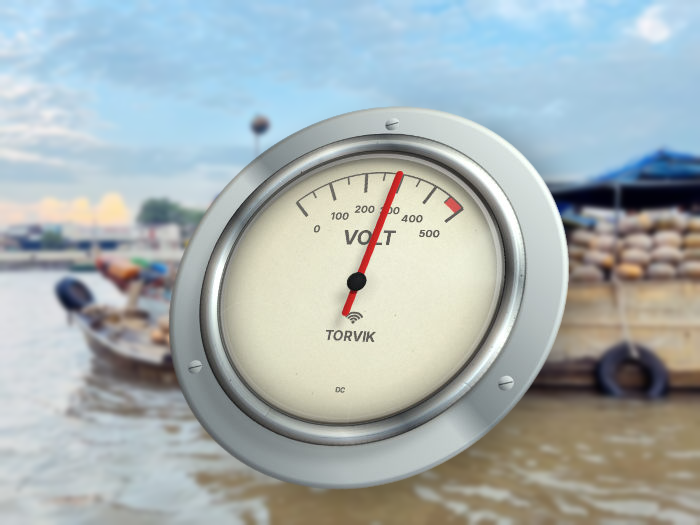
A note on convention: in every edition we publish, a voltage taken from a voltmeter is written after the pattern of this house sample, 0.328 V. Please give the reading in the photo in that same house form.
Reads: 300 V
